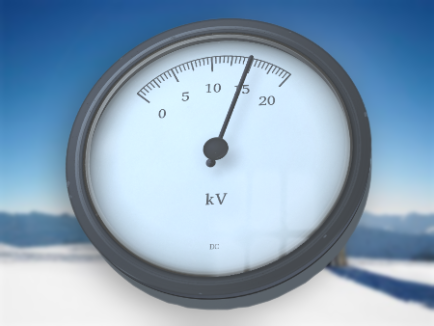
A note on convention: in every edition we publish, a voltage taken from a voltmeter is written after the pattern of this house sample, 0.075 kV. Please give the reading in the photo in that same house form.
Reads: 15 kV
